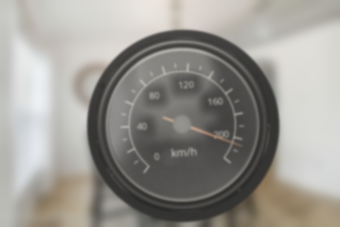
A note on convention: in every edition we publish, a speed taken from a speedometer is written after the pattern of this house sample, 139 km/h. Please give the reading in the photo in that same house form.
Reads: 205 km/h
